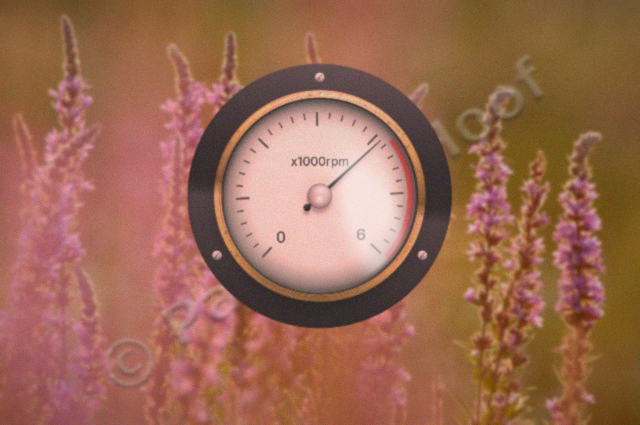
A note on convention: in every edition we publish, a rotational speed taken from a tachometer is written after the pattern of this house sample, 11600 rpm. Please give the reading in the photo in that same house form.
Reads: 4100 rpm
